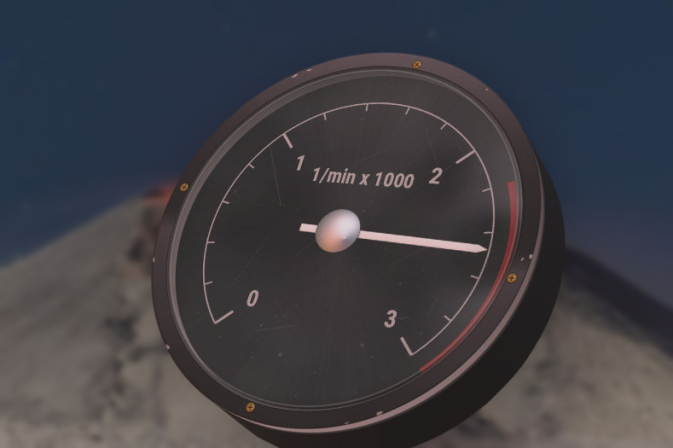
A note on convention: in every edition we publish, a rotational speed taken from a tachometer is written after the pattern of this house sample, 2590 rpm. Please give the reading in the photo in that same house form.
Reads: 2500 rpm
